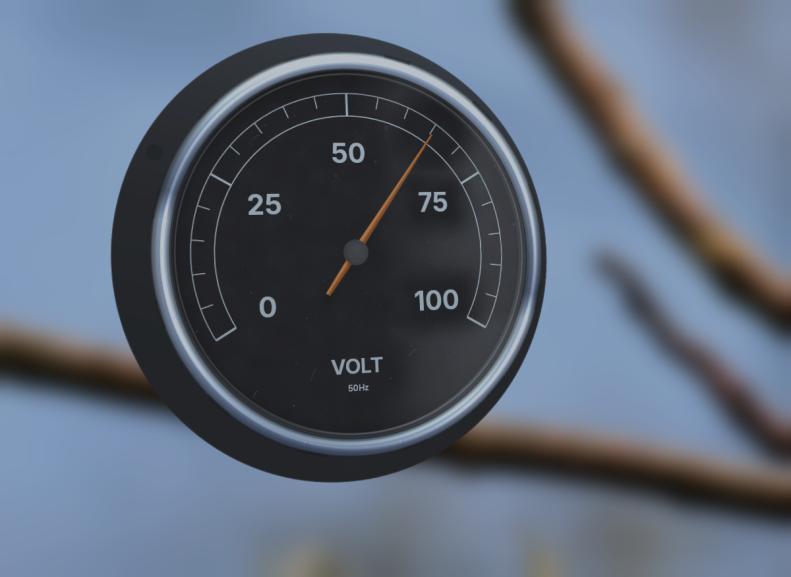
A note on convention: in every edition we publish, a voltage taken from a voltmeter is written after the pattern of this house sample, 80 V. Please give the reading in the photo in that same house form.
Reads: 65 V
